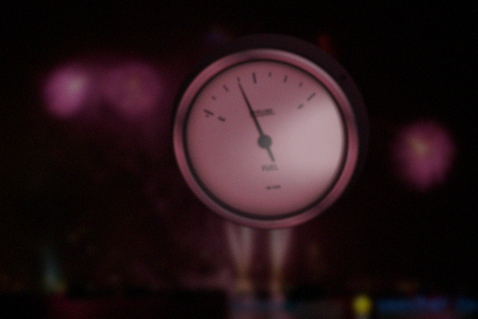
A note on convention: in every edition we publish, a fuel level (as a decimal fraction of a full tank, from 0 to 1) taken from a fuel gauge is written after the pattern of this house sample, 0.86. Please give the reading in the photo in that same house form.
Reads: 0.375
